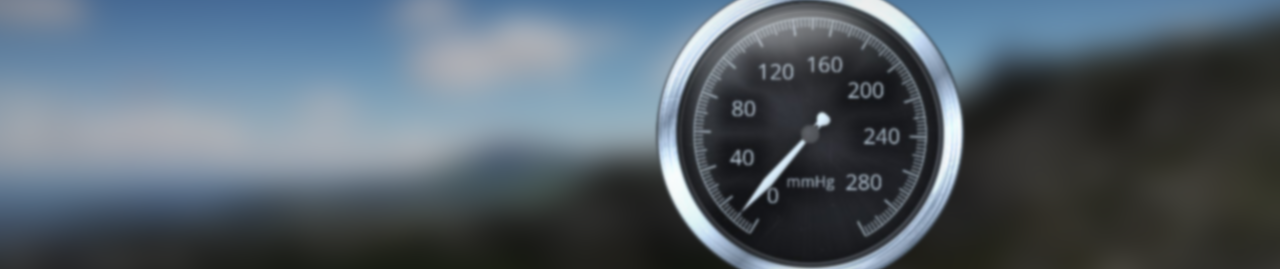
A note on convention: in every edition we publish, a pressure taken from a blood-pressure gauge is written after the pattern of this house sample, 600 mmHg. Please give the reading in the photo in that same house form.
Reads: 10 mmHg
